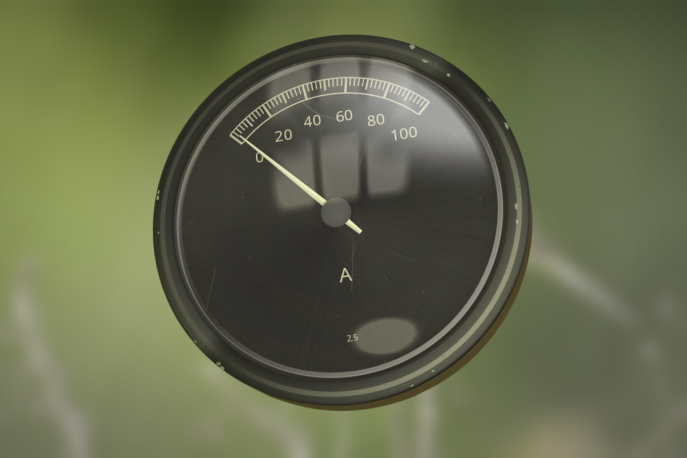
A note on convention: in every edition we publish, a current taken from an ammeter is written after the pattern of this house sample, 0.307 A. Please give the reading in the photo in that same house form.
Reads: 2 A
